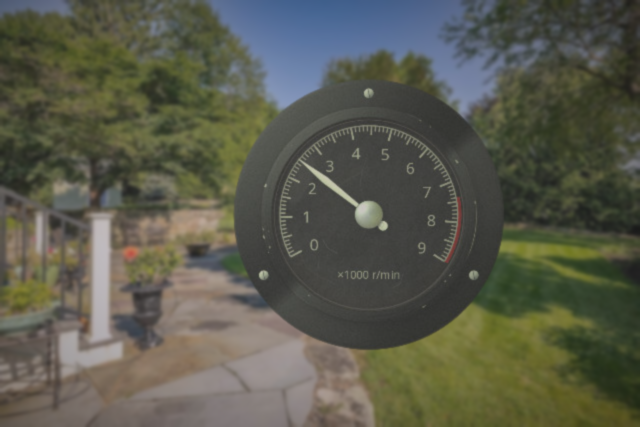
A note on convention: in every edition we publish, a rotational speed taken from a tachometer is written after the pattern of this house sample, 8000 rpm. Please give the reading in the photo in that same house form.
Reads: 2500 rpm
